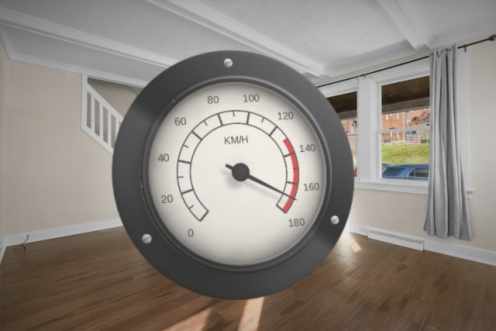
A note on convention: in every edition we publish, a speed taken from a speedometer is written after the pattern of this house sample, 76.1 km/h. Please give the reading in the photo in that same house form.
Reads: 170 km/h
